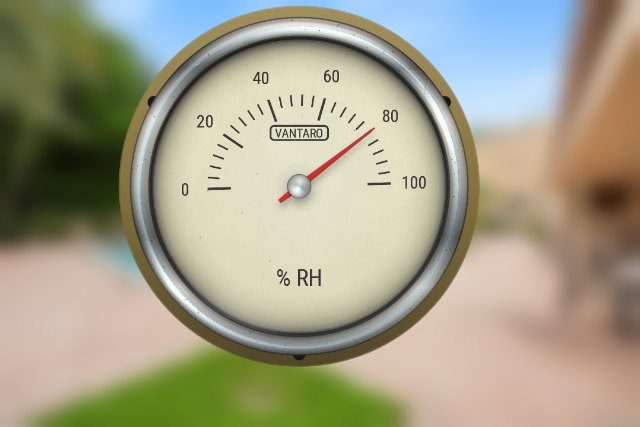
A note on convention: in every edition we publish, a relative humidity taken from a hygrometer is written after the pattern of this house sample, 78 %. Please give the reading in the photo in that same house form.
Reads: 80 %
